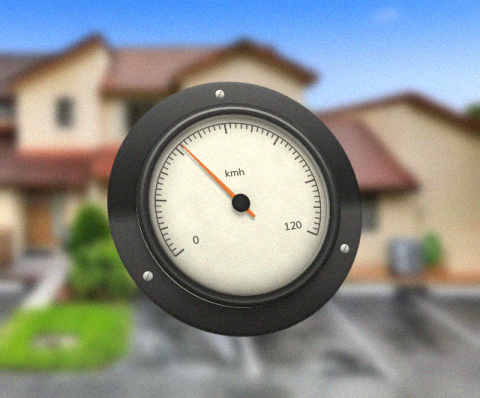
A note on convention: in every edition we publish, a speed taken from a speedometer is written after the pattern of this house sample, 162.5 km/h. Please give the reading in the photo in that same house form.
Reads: 42 km/h
